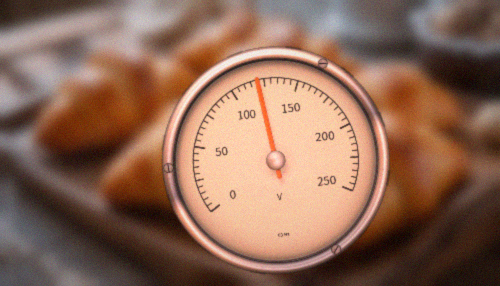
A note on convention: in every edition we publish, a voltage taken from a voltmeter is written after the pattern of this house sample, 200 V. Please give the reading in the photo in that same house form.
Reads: 120 V
